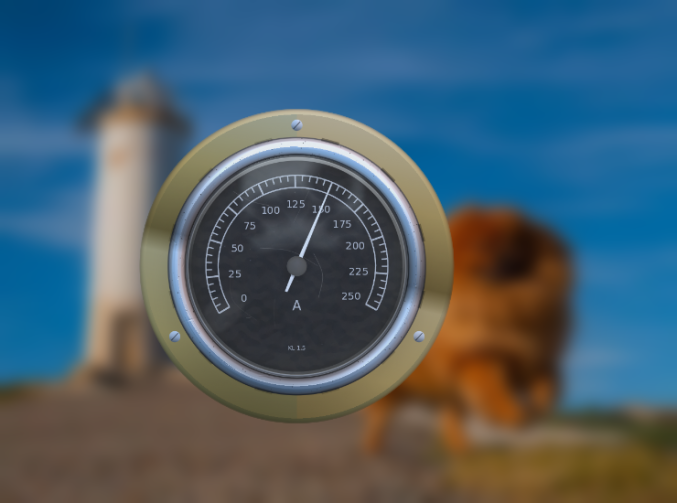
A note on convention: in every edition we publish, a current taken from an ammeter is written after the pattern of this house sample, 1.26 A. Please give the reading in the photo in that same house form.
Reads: 150 A
